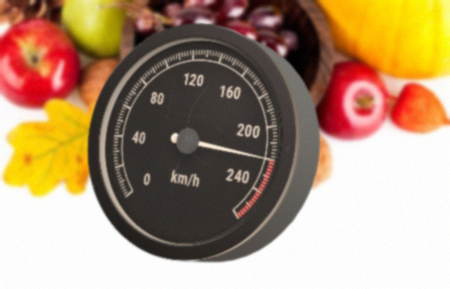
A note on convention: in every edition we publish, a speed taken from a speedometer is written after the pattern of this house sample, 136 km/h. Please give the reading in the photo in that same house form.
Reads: 220 km/h
